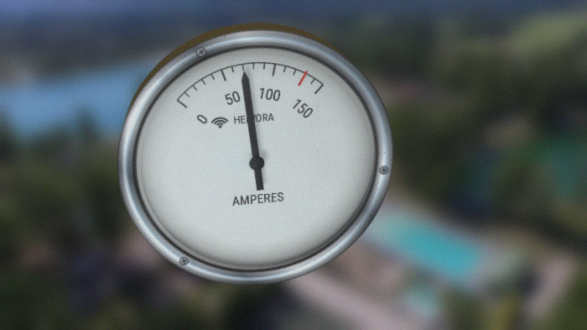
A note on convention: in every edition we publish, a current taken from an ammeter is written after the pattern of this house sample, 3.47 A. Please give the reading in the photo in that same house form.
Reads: 70 A
